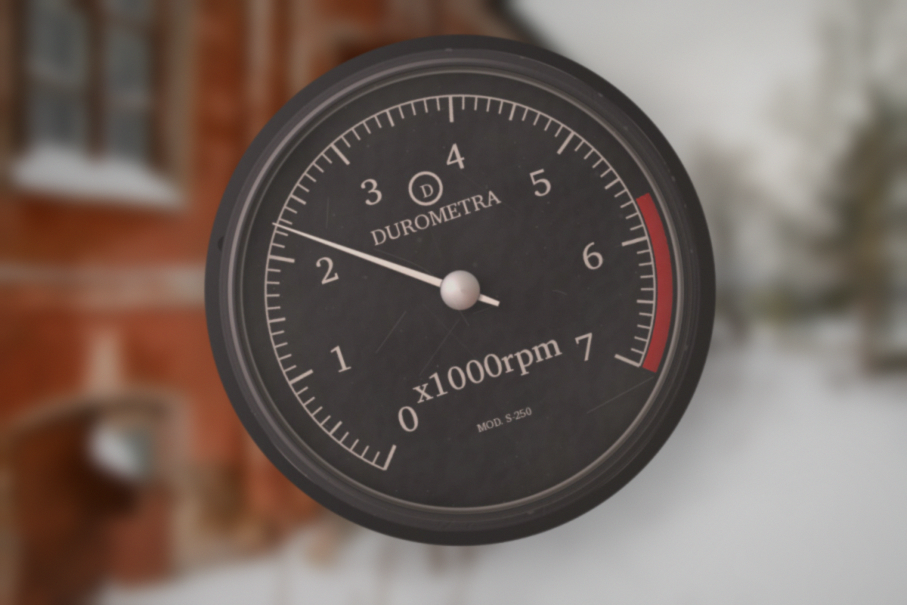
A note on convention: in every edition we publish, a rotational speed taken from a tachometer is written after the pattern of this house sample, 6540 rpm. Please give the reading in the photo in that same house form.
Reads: 2250 rpm
